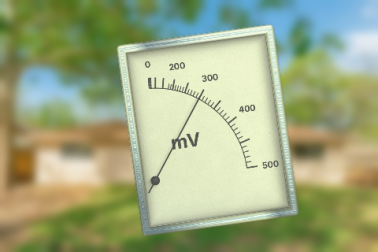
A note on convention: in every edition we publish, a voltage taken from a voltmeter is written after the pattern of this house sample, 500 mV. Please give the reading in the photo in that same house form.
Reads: 300 mV
